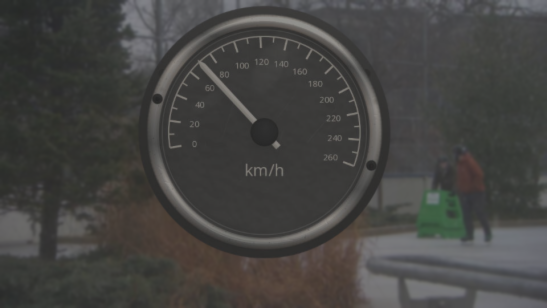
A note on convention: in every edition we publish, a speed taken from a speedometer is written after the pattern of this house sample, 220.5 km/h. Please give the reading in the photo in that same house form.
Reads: 70 km/h
